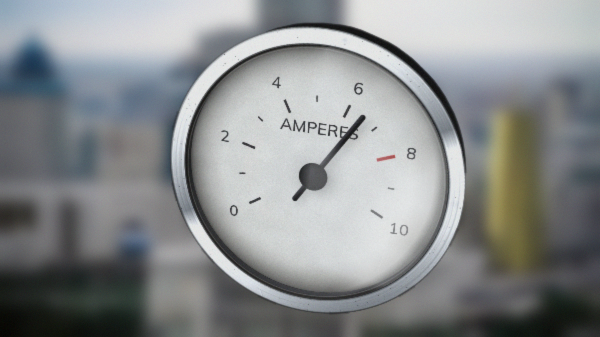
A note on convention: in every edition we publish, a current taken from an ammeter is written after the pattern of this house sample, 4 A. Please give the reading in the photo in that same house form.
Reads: 6.5 A
